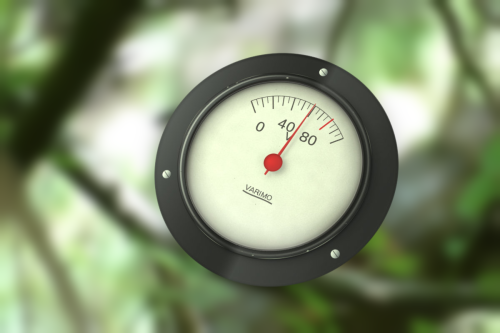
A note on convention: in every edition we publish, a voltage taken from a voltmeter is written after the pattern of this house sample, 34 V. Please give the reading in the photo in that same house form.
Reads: 60 V
